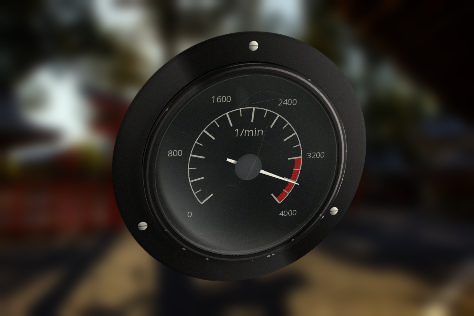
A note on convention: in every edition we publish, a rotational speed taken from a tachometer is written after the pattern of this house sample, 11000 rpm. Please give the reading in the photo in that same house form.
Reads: 3600 rpm
